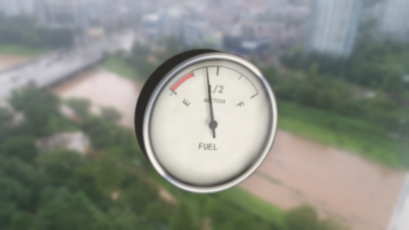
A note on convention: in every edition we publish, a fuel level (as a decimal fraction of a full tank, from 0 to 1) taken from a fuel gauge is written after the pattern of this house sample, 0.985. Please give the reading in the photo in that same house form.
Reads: 0.375
